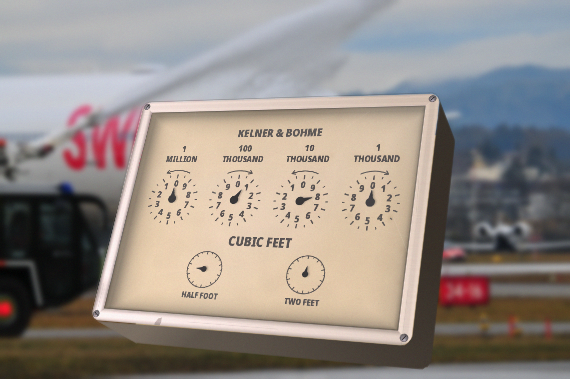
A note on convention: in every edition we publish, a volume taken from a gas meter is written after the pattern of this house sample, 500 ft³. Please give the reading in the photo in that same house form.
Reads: 8000 ft³
